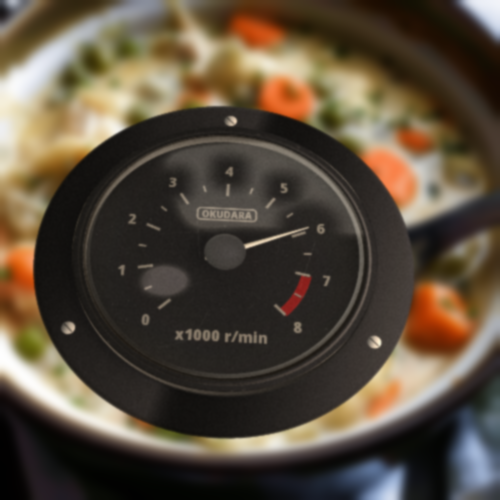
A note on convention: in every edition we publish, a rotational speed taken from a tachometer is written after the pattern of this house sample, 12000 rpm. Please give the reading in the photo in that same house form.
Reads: 6000 rpm
